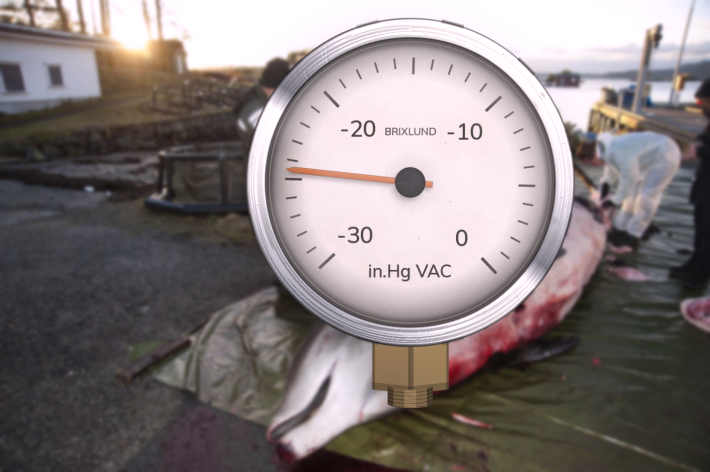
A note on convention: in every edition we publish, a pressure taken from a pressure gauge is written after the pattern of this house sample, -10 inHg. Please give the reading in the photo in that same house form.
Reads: -24.5 inHg
